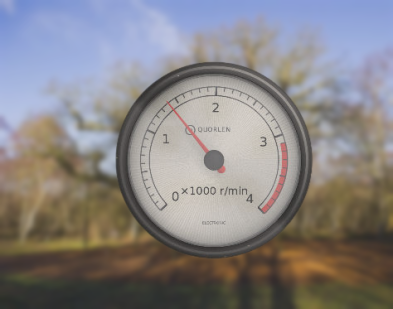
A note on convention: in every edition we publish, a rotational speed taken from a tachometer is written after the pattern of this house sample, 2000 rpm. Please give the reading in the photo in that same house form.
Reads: 1400 rpm
